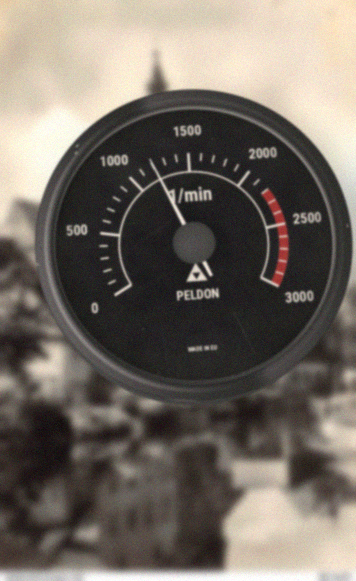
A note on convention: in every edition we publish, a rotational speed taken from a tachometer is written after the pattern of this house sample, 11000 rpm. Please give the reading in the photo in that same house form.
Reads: 1200 rpm
